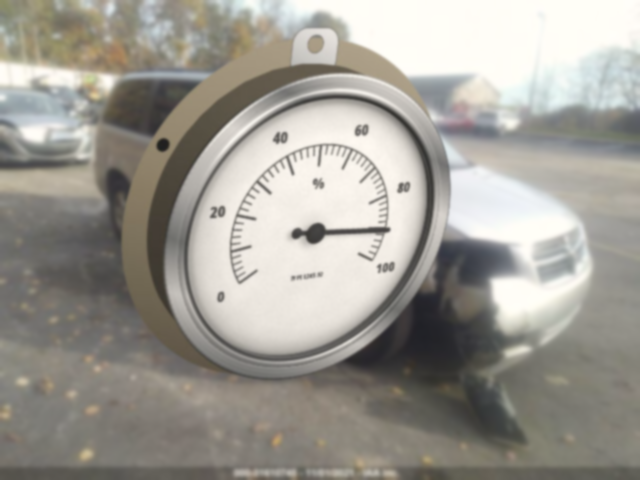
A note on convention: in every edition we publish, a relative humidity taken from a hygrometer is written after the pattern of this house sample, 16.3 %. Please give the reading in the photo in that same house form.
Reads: 90 %
